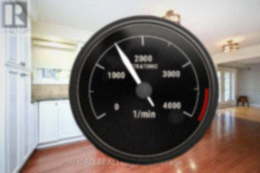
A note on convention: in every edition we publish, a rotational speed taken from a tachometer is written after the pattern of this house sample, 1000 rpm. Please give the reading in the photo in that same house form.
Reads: 1500 rpm
